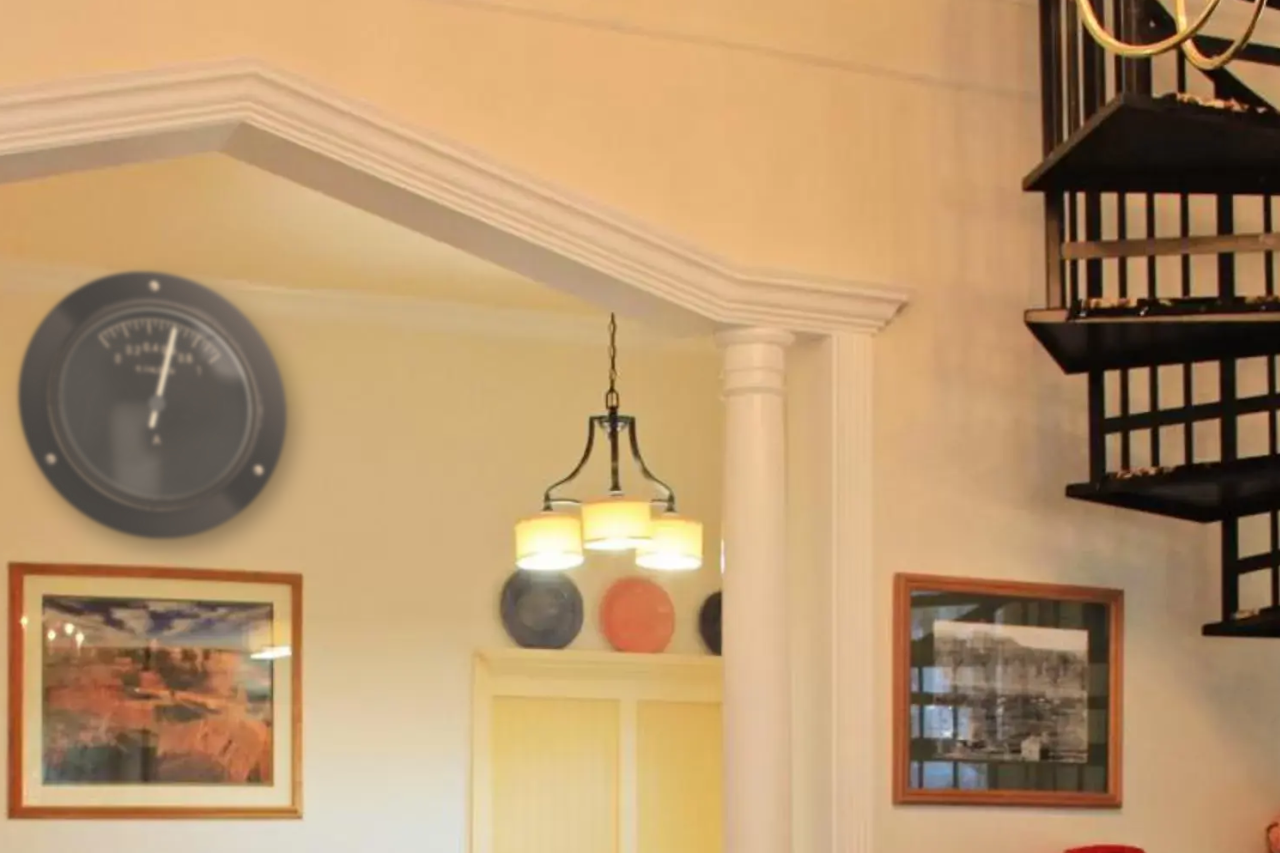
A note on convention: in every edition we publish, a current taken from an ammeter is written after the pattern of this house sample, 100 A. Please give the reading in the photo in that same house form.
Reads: 0.6 A
